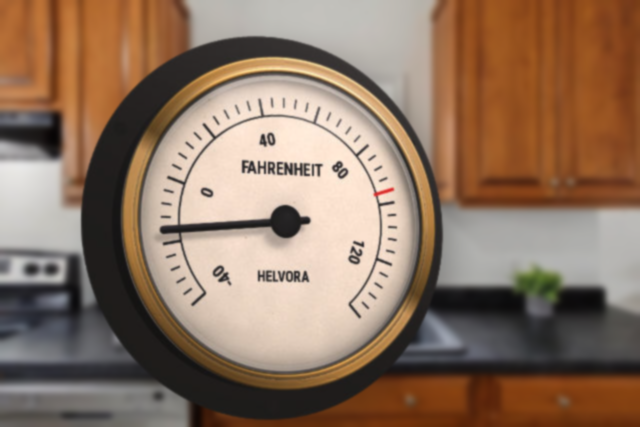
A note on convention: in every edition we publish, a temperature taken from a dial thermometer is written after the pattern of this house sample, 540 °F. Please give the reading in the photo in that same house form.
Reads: -16 °F
